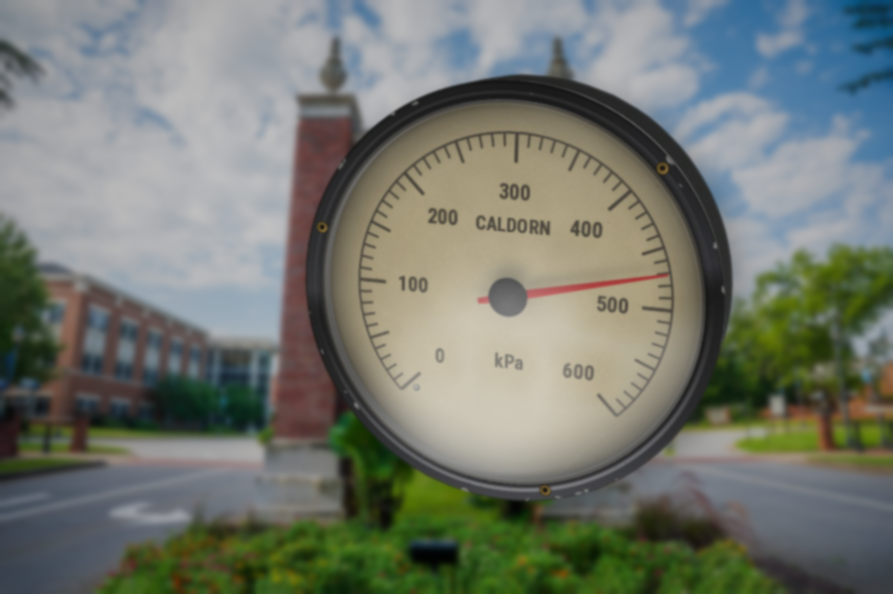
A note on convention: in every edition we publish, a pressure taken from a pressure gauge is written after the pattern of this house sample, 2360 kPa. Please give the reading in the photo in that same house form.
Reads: 470 kPa
